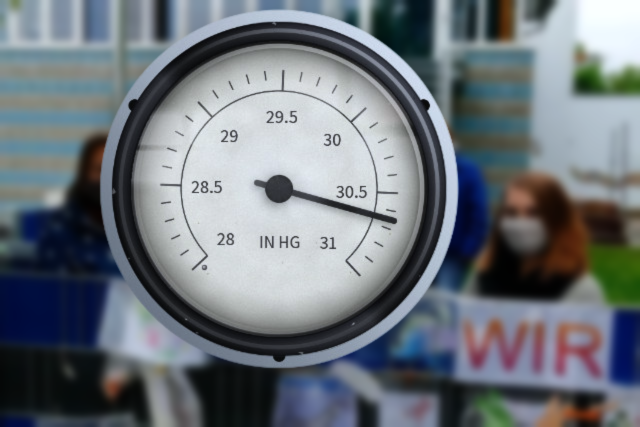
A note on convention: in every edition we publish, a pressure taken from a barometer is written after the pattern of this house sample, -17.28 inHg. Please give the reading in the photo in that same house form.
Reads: 30.65 inHg
